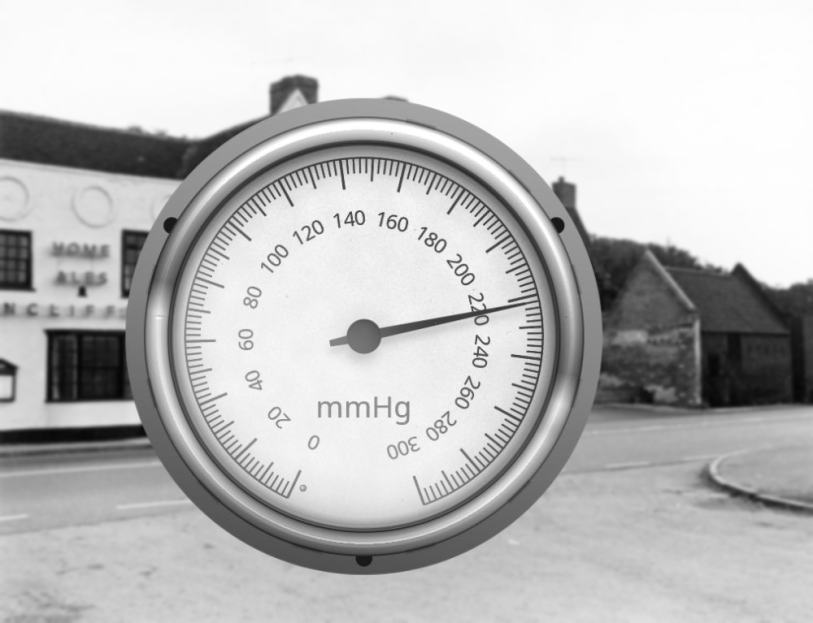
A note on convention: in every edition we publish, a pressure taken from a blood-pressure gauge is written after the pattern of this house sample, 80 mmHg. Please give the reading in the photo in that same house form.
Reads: 222 mmHg
